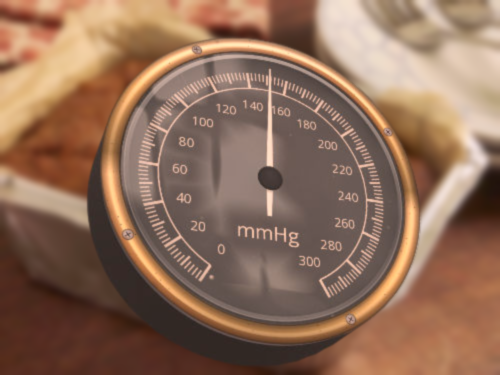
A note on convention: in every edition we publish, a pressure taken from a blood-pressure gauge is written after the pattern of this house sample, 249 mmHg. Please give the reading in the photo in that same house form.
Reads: 150 mmHg
